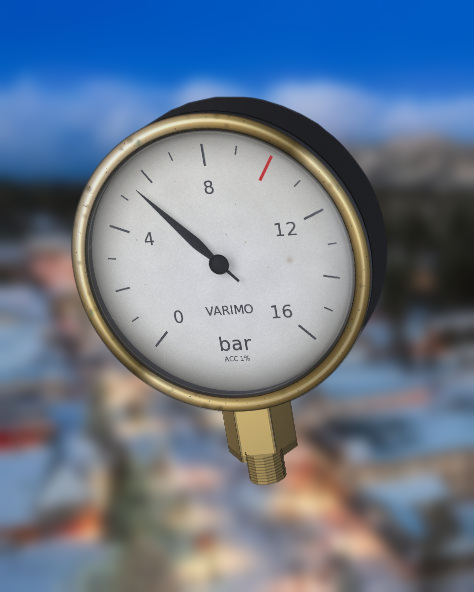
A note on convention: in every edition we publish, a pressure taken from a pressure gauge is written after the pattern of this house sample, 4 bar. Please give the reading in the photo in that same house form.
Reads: 5.5 bar
